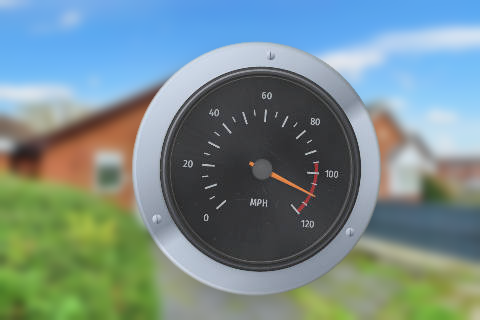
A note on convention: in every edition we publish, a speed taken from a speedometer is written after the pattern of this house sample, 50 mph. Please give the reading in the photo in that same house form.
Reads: 110 mph
